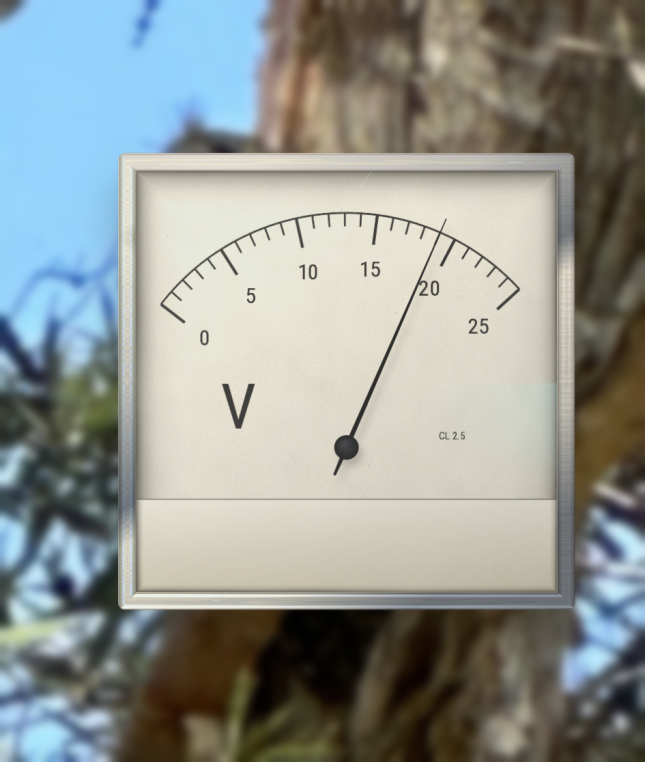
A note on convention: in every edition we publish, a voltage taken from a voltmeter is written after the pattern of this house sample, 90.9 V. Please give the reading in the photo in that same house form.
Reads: 19 V
